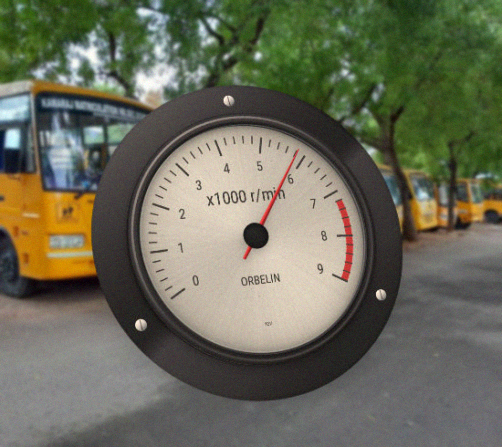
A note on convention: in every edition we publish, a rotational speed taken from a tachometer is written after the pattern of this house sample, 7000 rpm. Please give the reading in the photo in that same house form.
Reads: 5800 rpm
